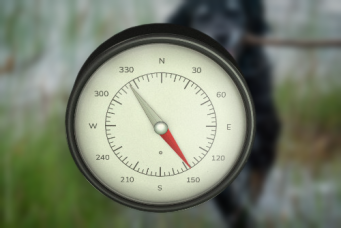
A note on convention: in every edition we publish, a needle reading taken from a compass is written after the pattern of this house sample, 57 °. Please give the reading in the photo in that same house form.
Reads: 145 °
